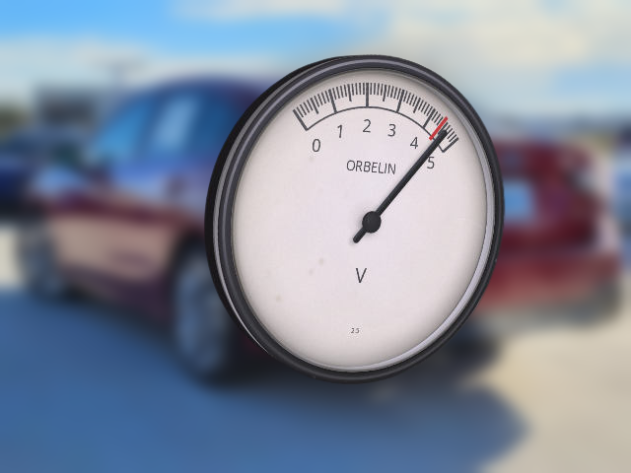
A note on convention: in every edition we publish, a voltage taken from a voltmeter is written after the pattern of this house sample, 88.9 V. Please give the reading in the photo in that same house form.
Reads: 4.5 V
